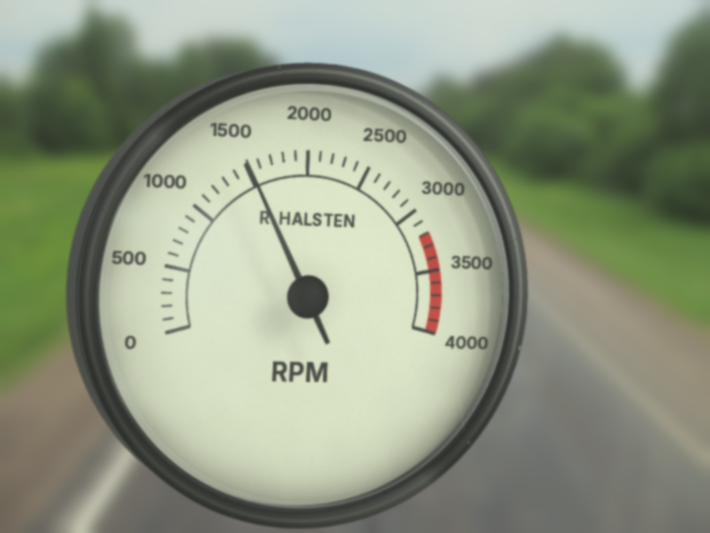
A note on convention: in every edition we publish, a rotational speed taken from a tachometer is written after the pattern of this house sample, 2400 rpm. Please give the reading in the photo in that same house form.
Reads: 1500 rpm
